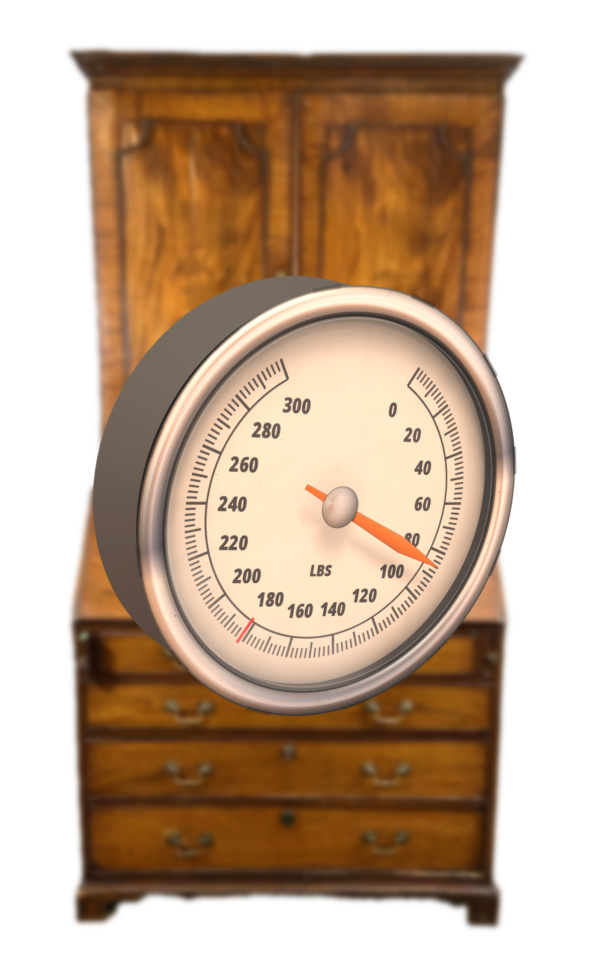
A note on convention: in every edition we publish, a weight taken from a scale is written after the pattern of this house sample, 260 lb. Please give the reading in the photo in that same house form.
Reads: 86 lb
